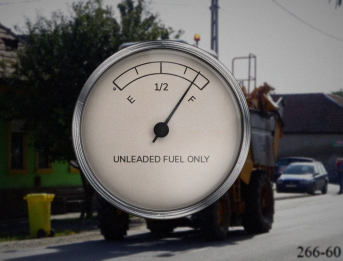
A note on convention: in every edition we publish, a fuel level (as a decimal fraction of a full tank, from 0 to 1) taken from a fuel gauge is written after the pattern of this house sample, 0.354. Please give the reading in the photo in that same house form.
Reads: 0.875
